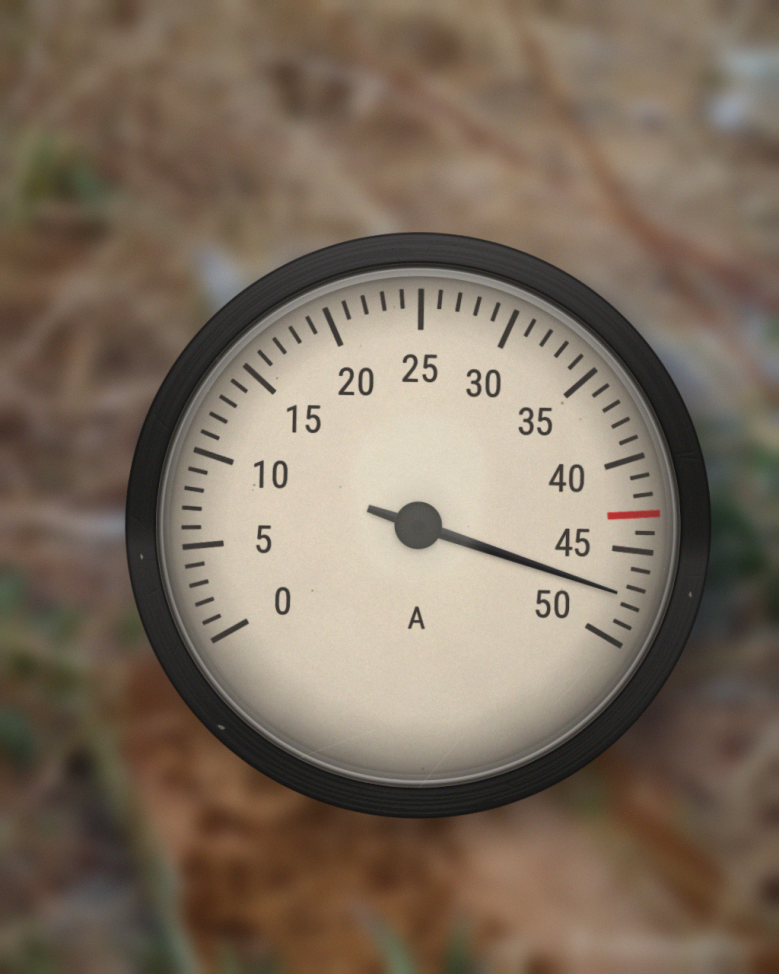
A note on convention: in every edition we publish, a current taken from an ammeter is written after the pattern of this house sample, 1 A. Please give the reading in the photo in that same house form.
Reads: 47.5 A
